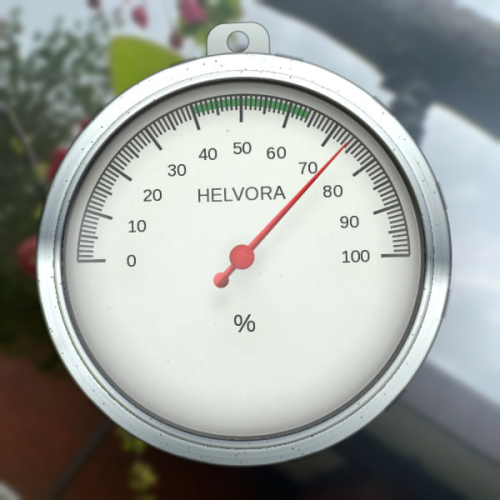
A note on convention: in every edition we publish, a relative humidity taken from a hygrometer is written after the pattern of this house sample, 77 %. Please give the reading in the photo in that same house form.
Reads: 74 %
